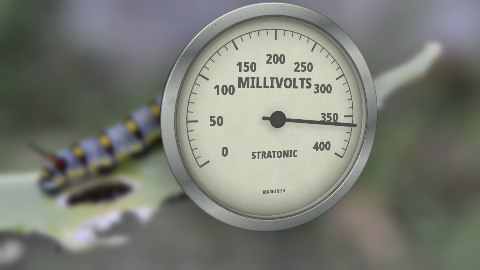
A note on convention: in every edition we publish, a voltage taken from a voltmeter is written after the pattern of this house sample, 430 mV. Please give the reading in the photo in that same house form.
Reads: 360 mV
